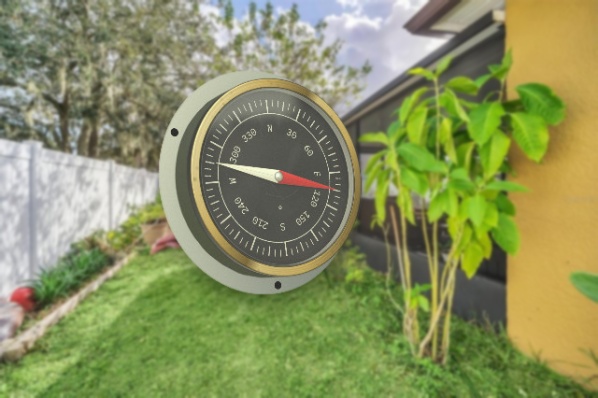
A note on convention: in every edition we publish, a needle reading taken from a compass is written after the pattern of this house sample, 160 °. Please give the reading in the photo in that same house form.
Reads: 105 °
